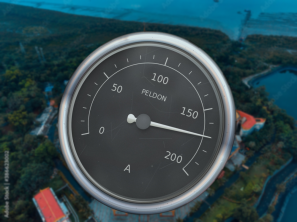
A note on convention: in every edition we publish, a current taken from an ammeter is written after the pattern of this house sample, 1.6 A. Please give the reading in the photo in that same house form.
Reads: 170 A
